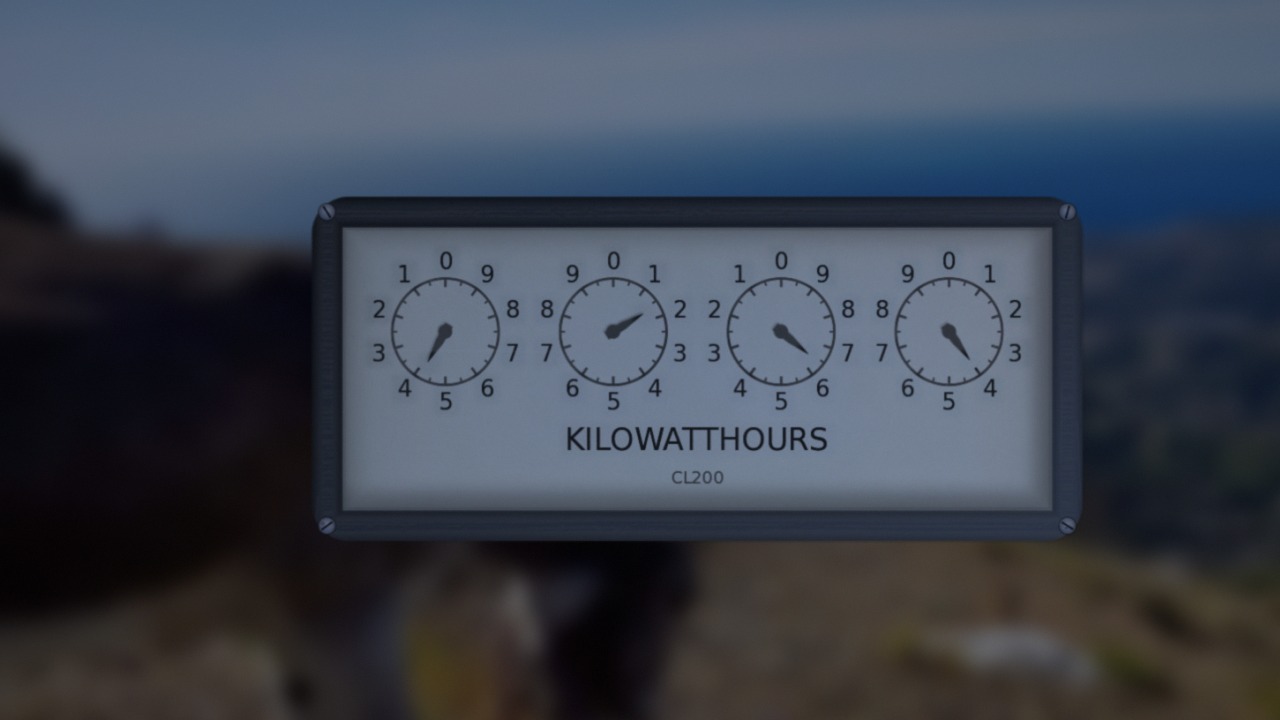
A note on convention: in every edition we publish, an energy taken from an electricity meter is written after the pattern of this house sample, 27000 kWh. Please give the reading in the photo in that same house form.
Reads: 4164 kWh
